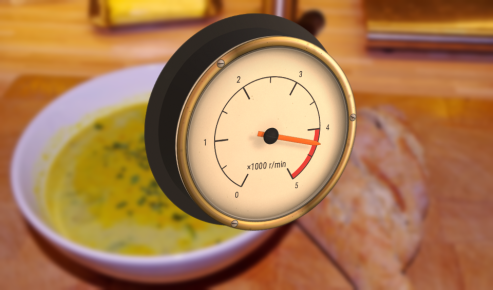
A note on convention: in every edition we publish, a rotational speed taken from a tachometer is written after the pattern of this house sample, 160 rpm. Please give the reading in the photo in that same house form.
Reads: 4250 rpm
